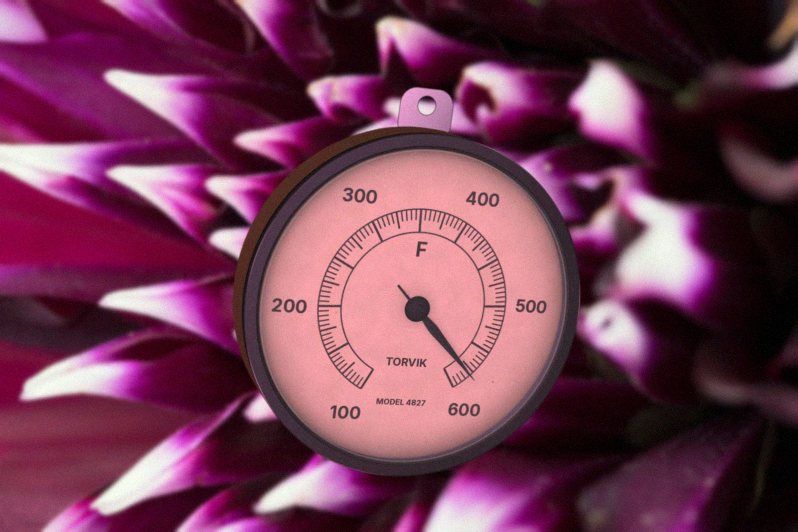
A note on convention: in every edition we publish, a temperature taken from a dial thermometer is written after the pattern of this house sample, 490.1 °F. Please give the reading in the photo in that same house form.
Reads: 580 °F
